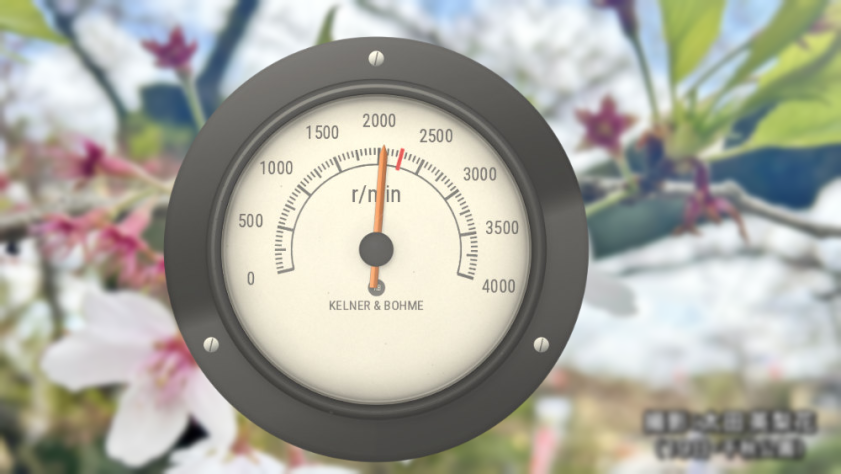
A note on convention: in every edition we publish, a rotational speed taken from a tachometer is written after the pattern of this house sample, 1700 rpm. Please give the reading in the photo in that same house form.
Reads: 2050 rpm
